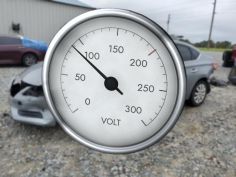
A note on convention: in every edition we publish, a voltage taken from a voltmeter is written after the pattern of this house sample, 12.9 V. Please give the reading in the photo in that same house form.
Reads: 90 V
